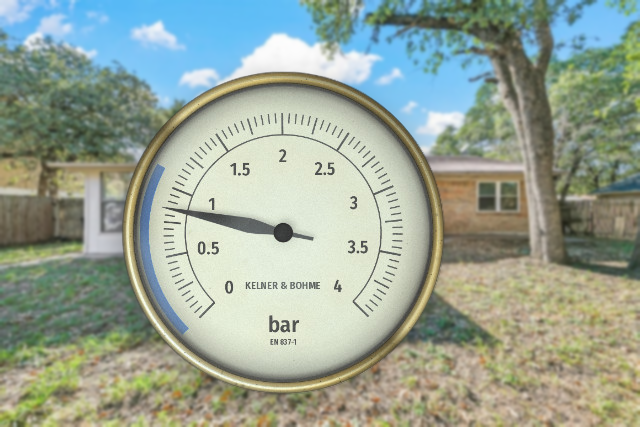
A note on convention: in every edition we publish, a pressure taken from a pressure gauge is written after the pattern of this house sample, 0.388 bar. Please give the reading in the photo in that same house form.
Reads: 0.85 bar
